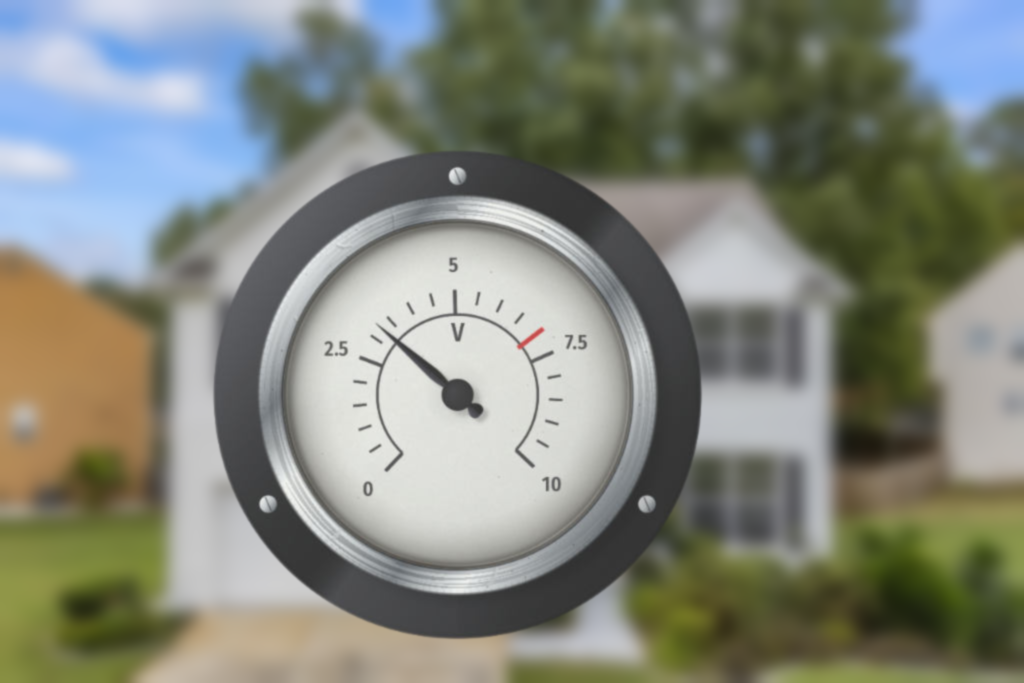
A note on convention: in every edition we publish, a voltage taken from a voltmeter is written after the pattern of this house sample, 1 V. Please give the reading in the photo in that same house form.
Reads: 3.25 V
